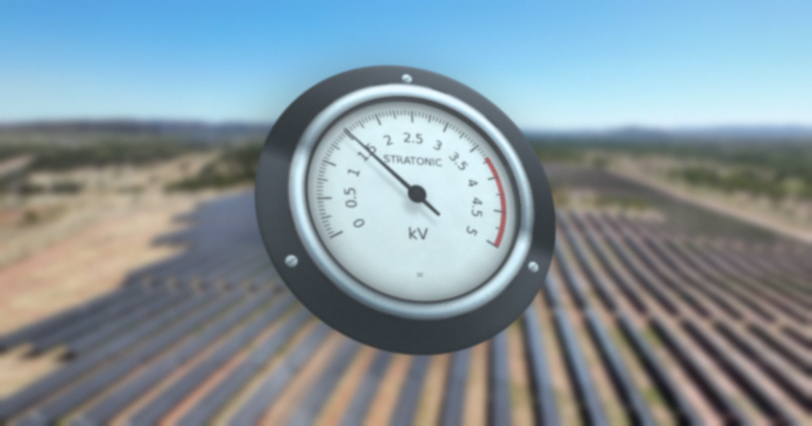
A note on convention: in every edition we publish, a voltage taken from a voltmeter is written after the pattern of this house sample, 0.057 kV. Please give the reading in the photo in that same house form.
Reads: 1.5 kV
